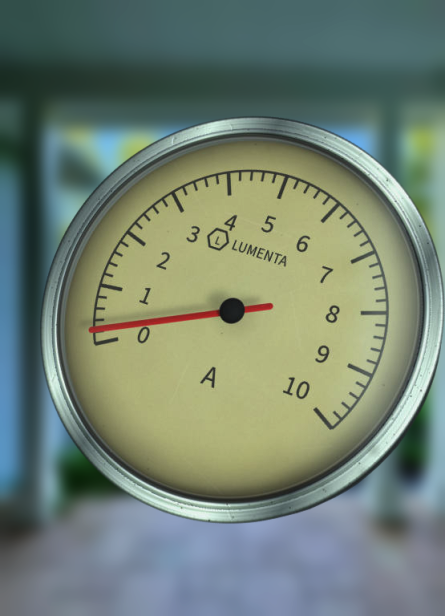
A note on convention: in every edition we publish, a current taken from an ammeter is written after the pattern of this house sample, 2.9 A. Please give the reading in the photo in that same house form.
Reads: 0.2 A
